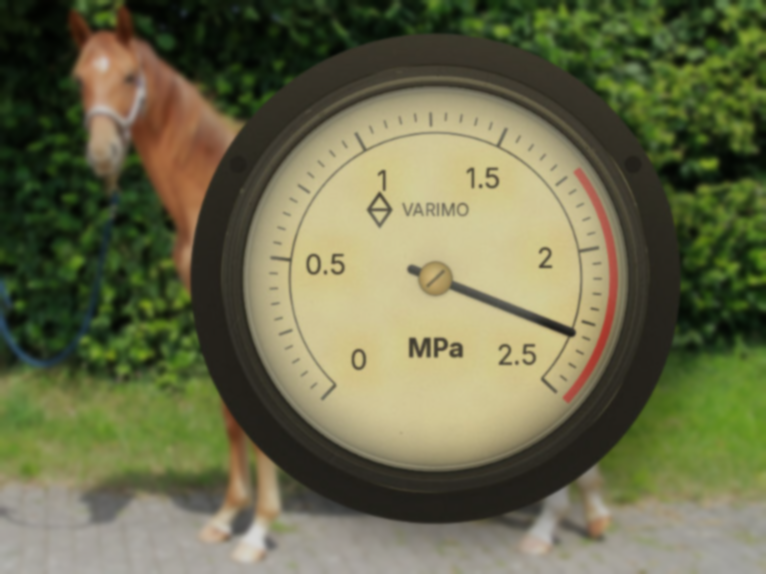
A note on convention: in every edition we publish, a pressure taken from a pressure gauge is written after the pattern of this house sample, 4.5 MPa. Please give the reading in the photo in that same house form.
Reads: 2.3 MPa
